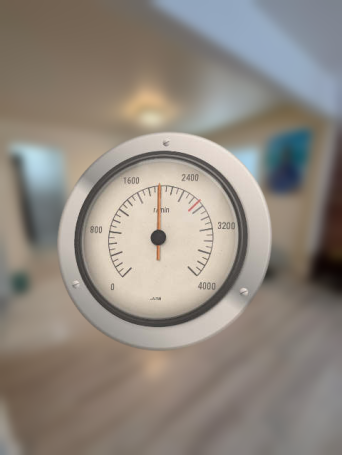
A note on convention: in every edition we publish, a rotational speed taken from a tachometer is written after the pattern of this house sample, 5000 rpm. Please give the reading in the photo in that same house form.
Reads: 2000 rpm
